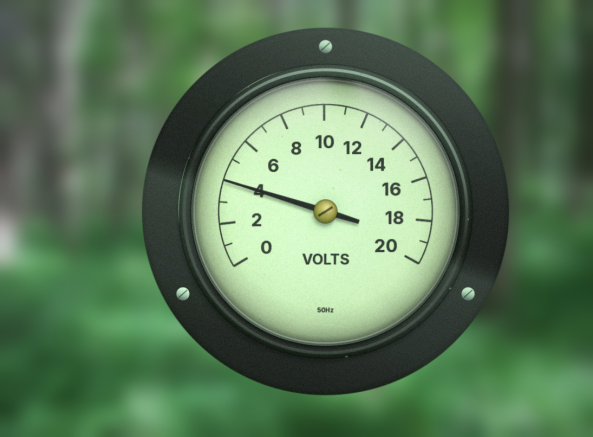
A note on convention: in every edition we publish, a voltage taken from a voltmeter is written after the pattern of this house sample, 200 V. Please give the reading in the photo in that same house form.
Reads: 4 V
